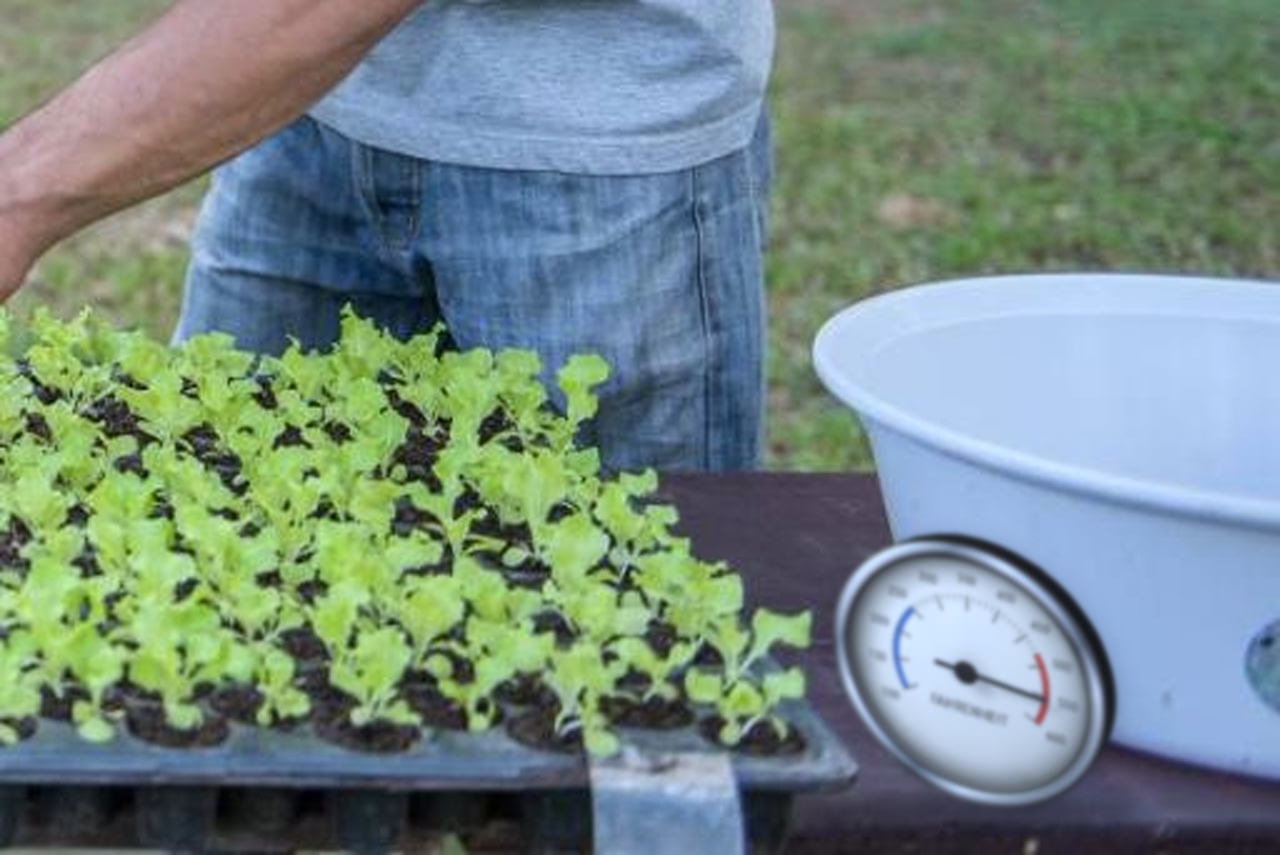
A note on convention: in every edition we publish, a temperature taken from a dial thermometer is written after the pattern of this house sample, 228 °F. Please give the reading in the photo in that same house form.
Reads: 550 °F
